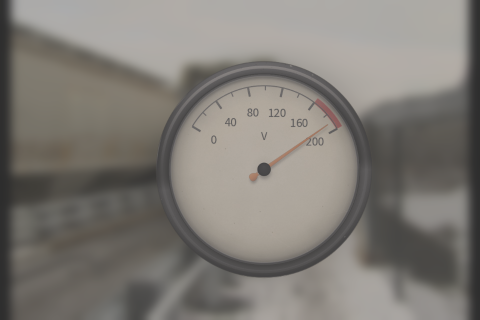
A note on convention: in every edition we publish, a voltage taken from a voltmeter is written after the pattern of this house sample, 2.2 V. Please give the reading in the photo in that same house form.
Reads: 190 V
